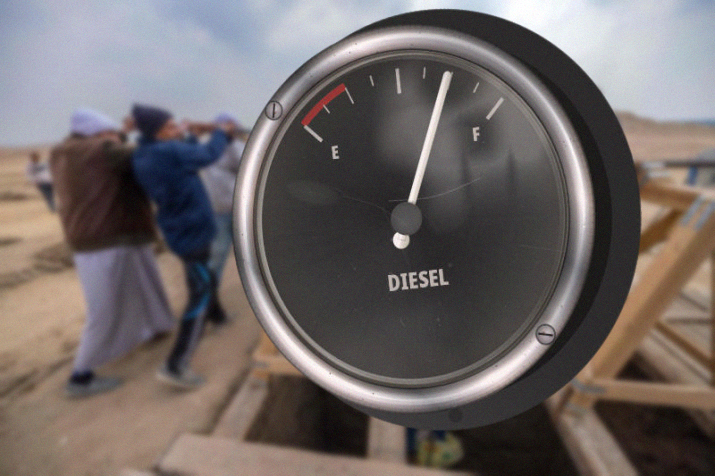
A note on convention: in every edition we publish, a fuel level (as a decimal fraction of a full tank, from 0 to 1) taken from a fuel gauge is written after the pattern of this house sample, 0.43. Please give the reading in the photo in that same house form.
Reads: 0.75
